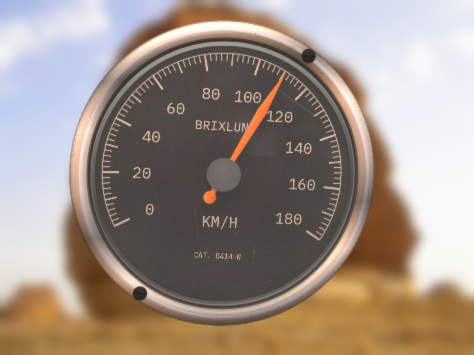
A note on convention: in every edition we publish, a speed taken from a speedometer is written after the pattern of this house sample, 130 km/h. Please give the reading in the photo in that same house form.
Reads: 110 km/h
